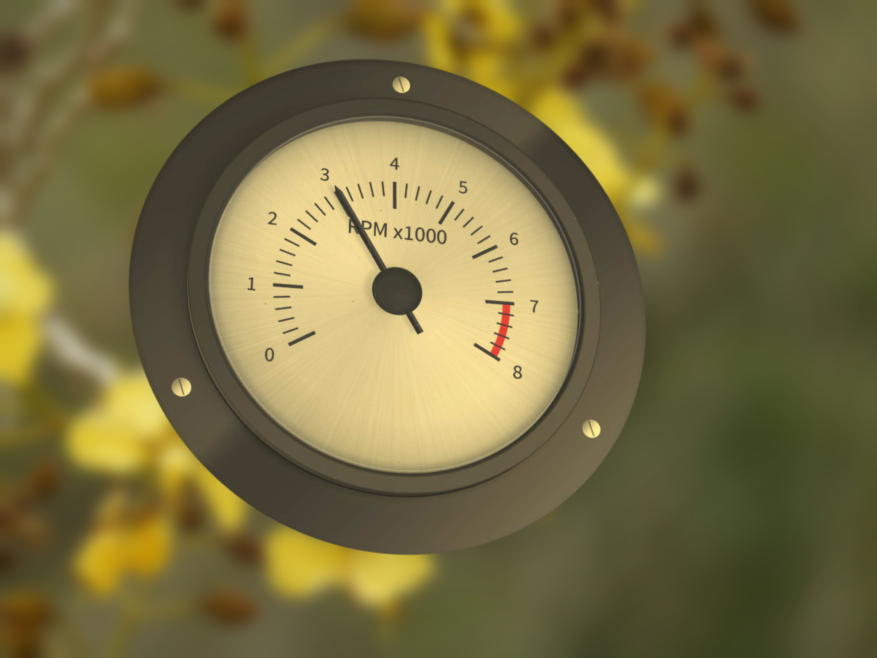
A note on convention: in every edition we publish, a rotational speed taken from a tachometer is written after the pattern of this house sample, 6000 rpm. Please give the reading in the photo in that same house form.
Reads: 3000 rpm
